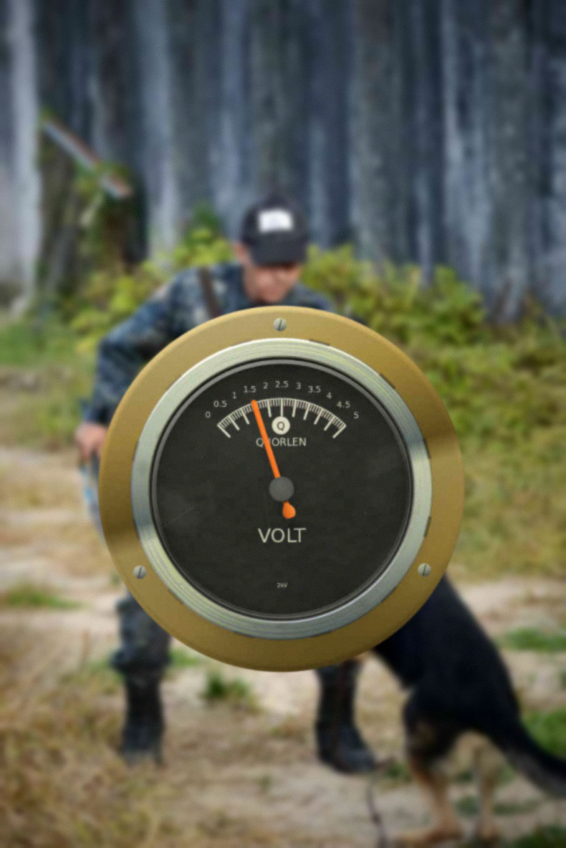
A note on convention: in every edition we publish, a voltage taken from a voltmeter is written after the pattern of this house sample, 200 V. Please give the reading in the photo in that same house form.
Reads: 1.5 V
